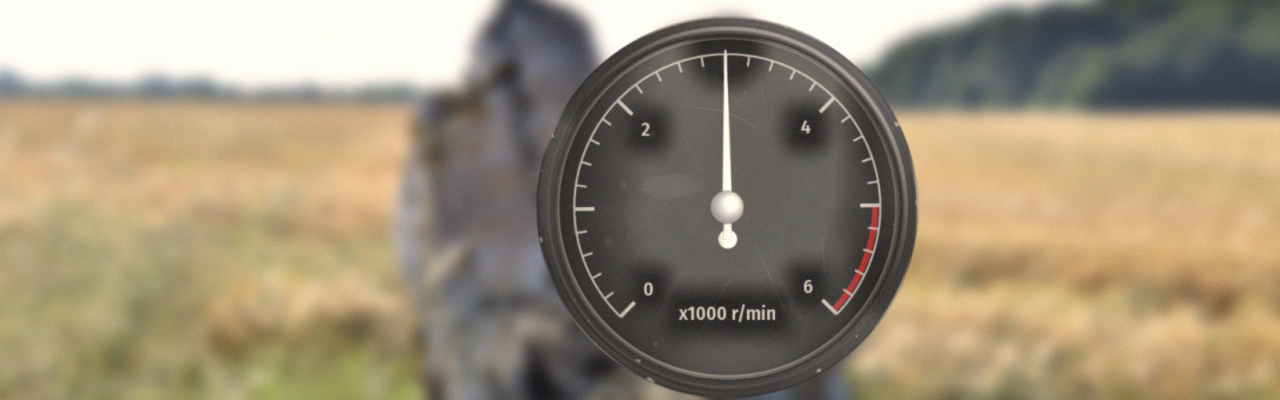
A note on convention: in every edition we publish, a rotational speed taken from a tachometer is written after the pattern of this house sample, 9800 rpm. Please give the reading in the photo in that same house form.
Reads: 3000 rpm
